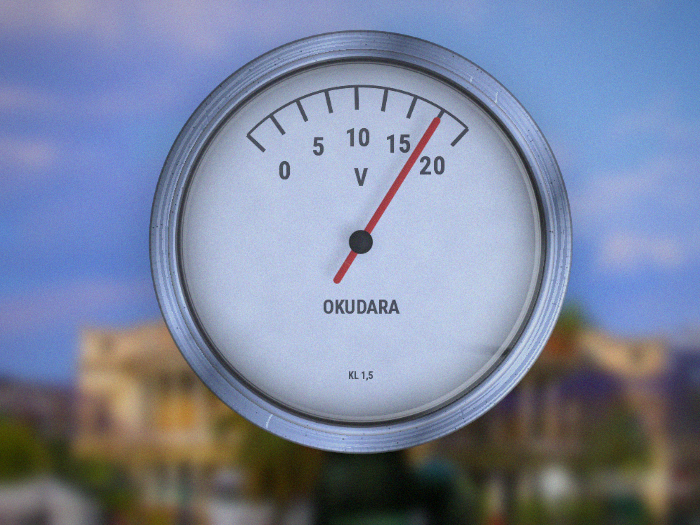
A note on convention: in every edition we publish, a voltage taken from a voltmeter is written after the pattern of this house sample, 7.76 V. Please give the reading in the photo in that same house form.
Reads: 17.5 V
